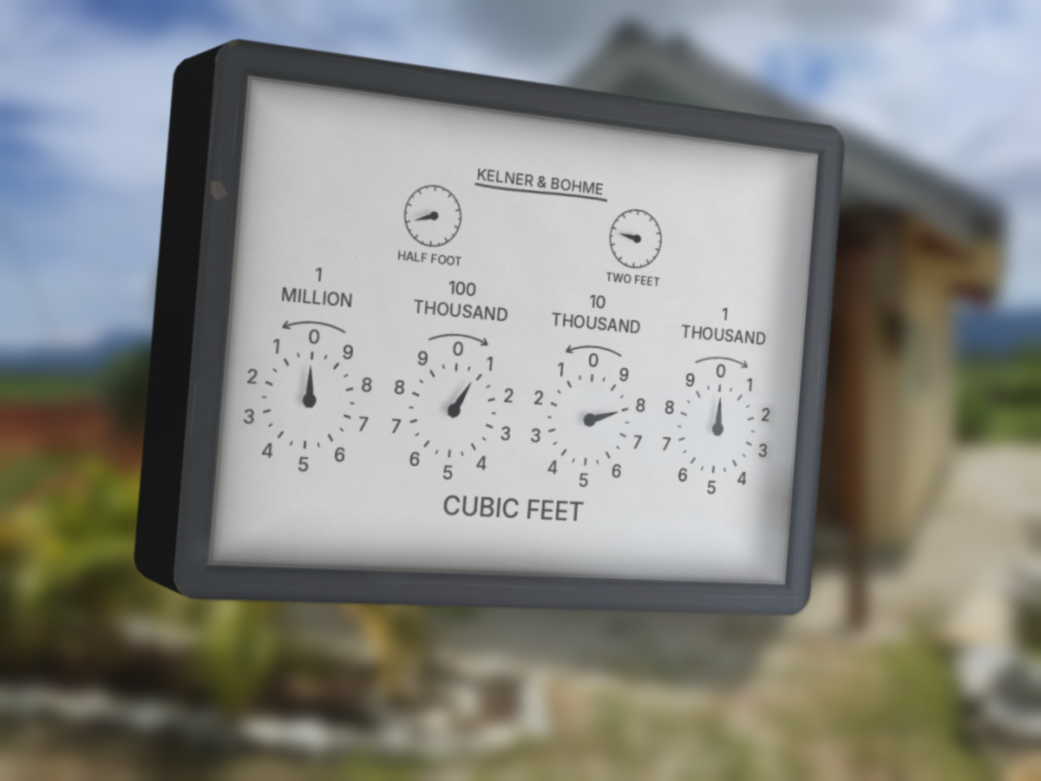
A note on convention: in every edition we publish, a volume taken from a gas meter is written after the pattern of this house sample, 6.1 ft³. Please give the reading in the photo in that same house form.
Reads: 8000 ft³
